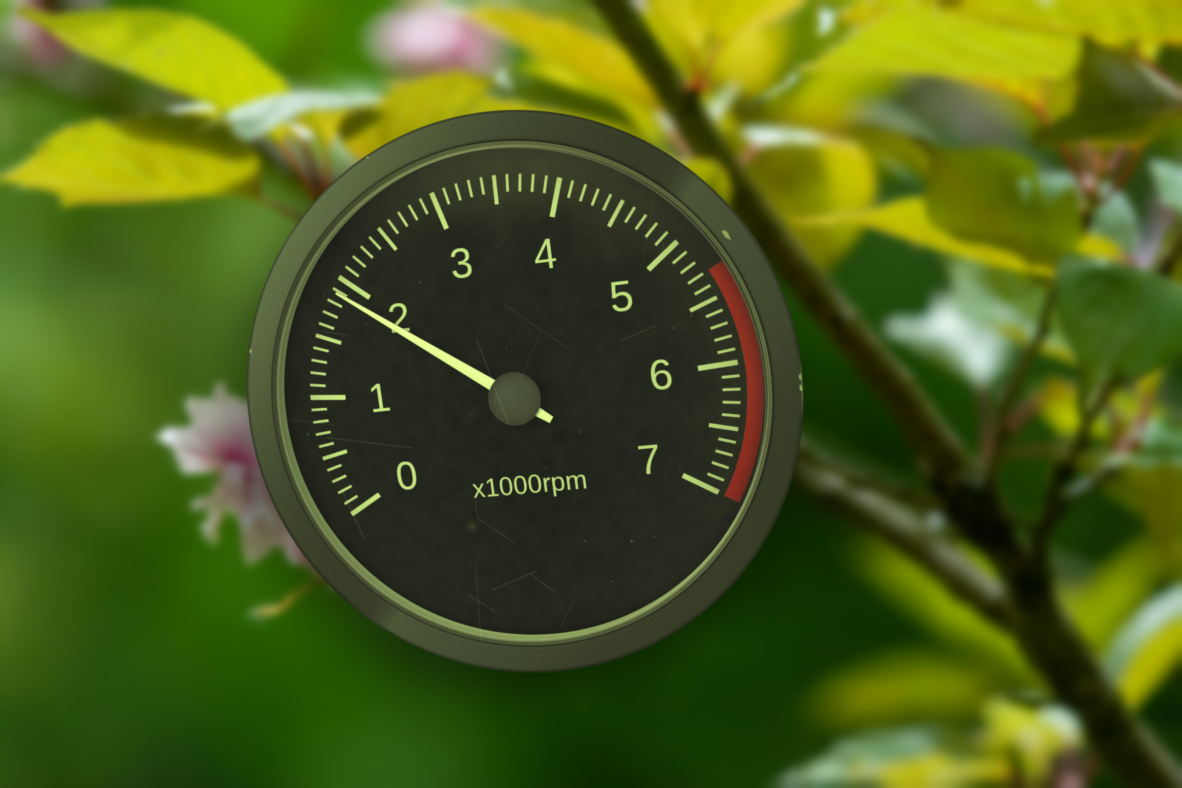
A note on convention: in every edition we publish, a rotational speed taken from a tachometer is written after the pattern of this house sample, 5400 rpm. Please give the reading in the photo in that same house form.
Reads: 1900 rpm
